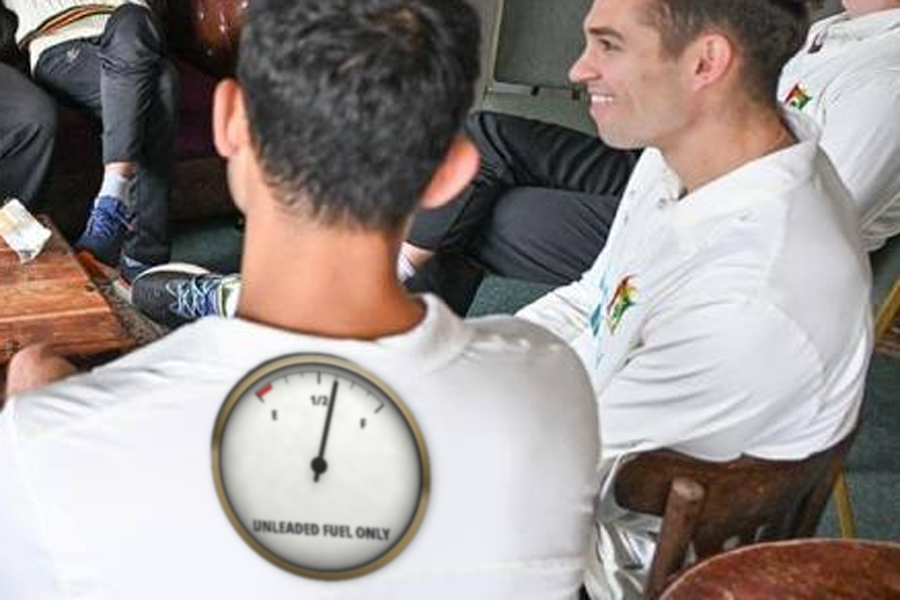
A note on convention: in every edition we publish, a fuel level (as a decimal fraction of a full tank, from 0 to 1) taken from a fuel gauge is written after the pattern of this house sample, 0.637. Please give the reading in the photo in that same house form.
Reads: 0.625
